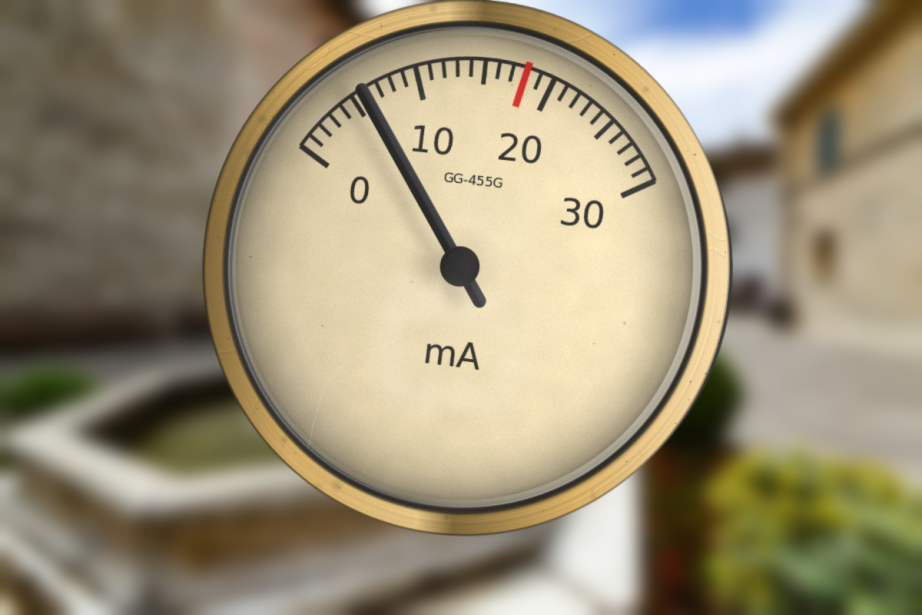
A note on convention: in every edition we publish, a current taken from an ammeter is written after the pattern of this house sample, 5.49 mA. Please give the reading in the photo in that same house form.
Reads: 6 mA
